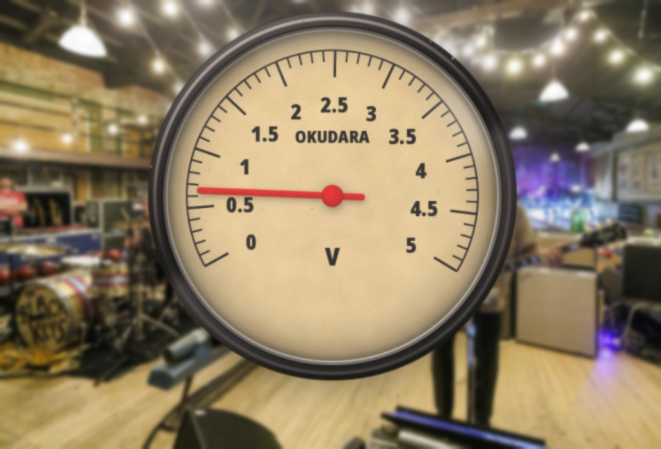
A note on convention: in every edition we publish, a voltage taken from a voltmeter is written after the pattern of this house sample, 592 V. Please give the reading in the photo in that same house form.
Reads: 0.65 V
